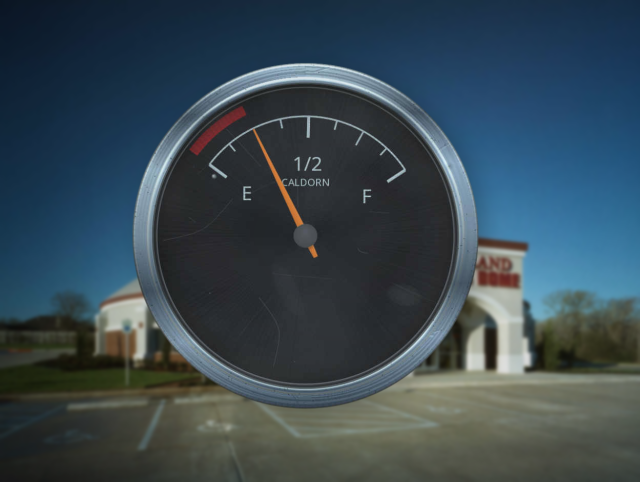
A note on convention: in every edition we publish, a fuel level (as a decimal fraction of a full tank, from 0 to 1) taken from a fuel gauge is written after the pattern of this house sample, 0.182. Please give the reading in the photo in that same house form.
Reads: 0.25
